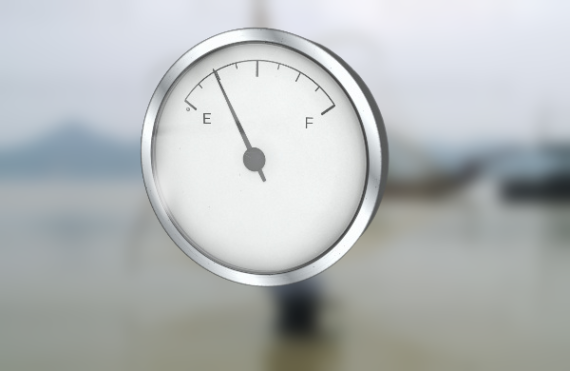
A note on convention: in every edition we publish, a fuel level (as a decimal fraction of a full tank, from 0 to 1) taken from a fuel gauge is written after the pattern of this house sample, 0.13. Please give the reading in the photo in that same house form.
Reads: 0.25
